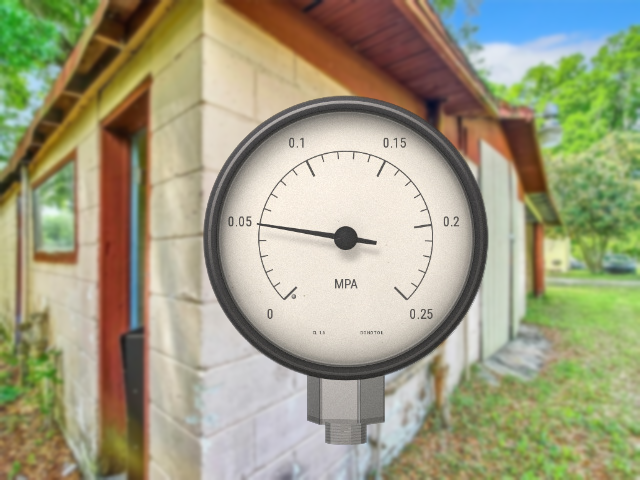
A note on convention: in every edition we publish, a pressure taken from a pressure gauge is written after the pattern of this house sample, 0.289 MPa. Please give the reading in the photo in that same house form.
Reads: 0.05 MPa
